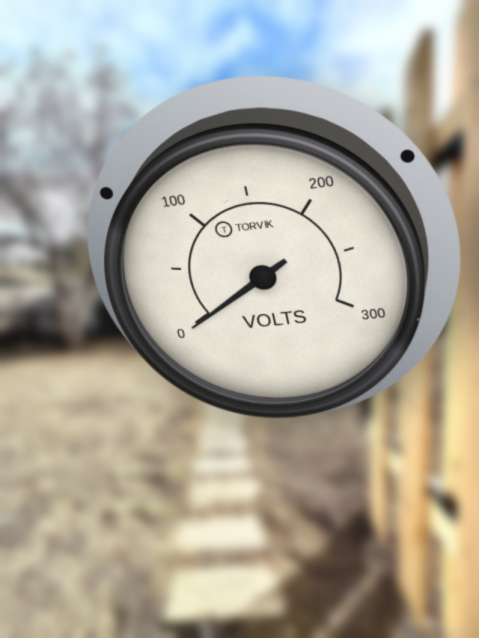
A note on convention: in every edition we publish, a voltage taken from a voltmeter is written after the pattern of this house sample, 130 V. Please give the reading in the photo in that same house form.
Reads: 0 V
